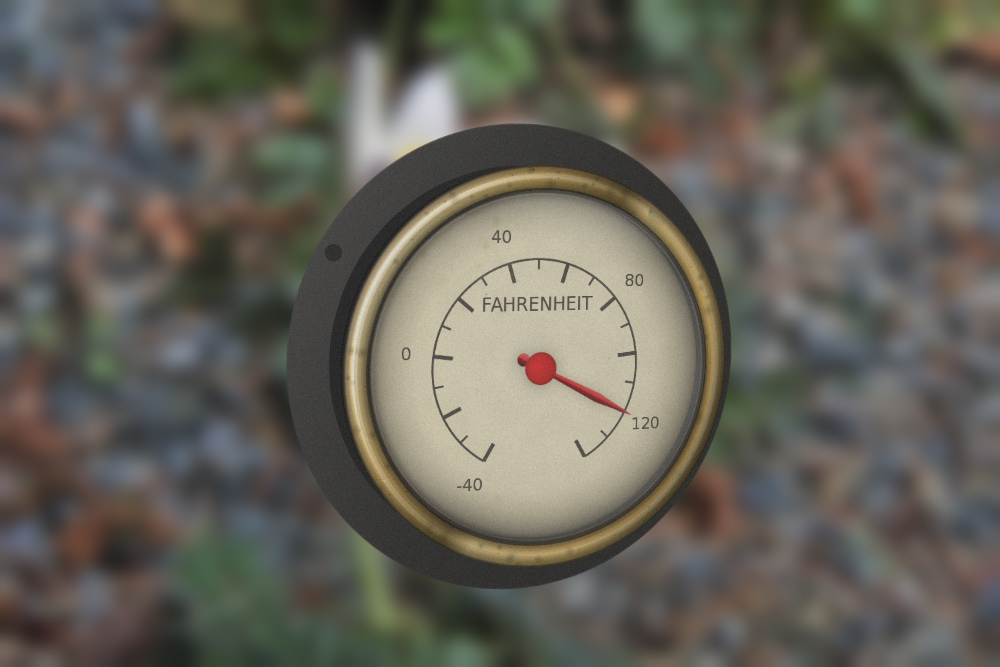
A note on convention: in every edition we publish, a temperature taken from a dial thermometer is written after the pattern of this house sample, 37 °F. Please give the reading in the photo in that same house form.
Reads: 120 °F
